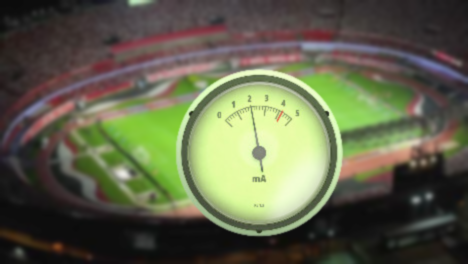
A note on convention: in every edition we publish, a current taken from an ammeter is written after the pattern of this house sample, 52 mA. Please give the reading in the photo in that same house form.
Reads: 2 mA
